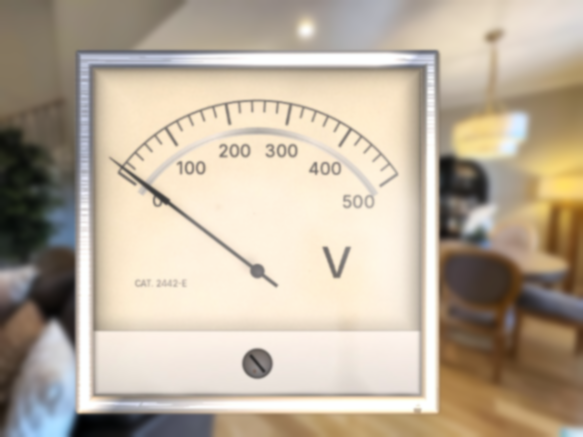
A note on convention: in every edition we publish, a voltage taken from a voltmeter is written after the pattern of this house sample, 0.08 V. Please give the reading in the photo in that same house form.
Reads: 10 V
